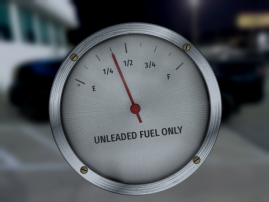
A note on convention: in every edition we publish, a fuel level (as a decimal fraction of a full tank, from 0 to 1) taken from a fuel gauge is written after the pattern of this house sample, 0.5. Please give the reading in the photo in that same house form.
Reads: 0.375
